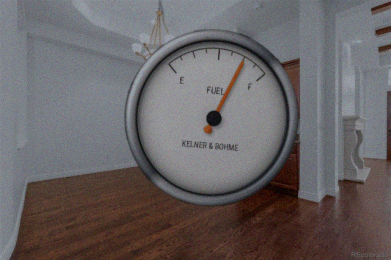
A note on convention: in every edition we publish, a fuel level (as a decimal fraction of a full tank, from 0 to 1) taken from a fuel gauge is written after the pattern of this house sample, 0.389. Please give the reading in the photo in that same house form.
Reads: 0.75
